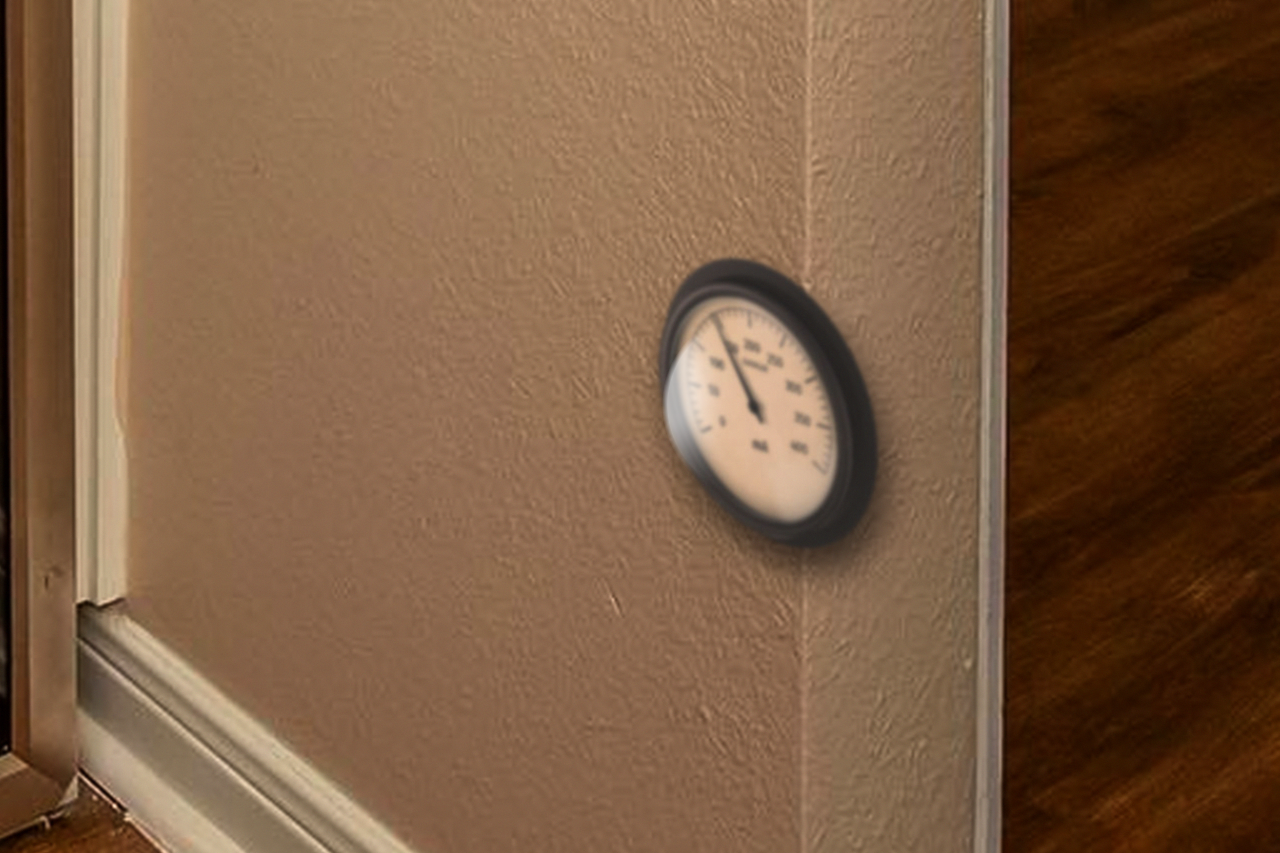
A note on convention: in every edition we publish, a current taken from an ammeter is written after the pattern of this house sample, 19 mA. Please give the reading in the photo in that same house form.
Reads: 150 mA
